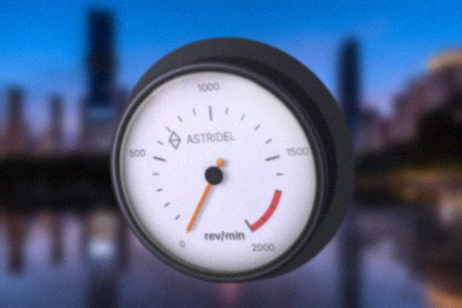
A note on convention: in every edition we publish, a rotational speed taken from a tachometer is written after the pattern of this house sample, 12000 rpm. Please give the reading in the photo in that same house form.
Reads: 0 rpm
